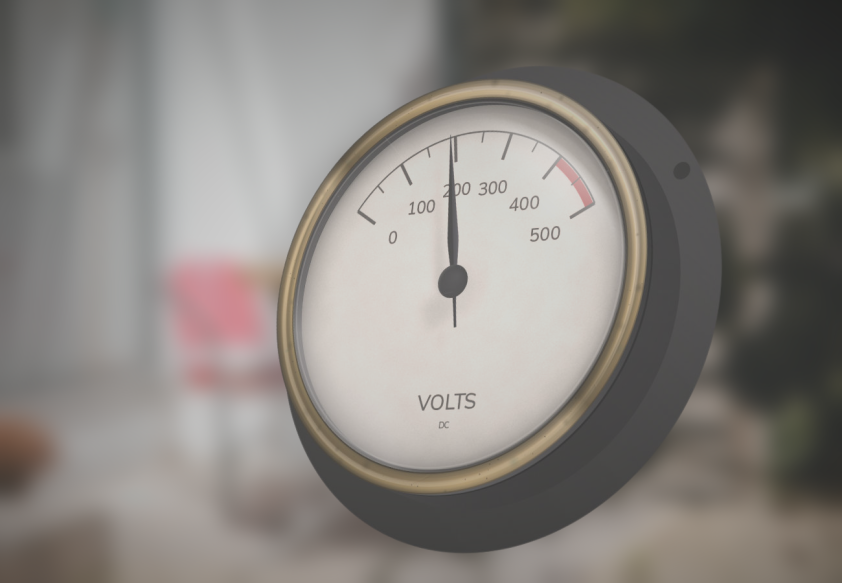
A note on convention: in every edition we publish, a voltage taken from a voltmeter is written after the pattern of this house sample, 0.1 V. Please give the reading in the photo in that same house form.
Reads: 200 V
